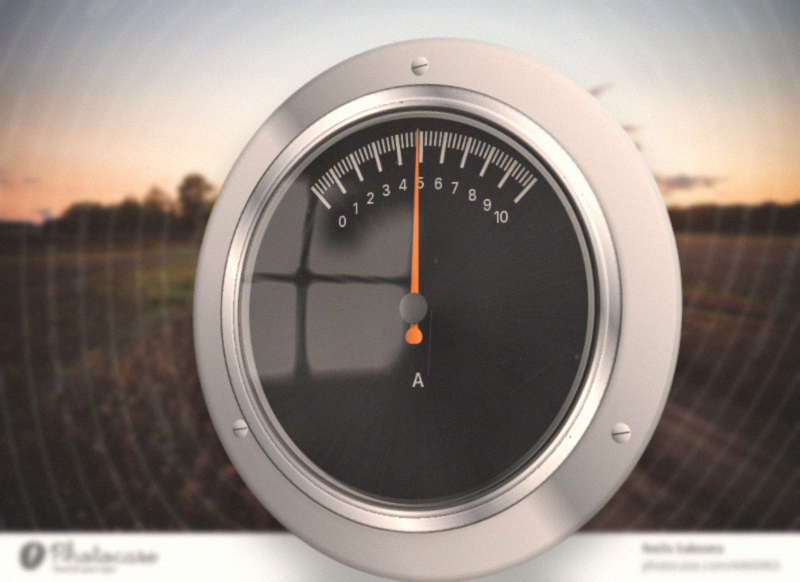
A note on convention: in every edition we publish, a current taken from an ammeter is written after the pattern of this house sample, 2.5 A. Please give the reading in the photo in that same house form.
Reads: 5 A
